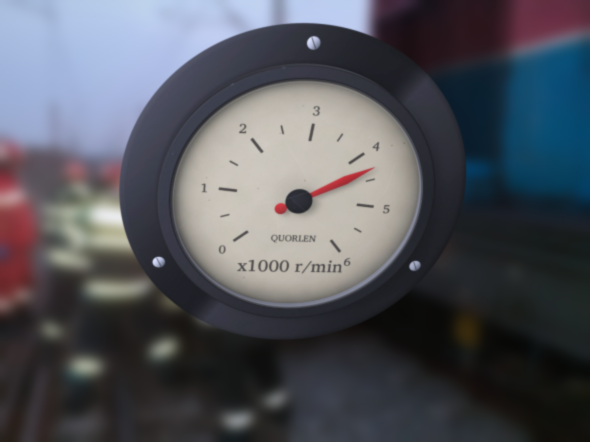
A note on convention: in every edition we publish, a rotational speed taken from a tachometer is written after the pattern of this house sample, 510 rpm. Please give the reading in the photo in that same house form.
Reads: 4250 rpm
